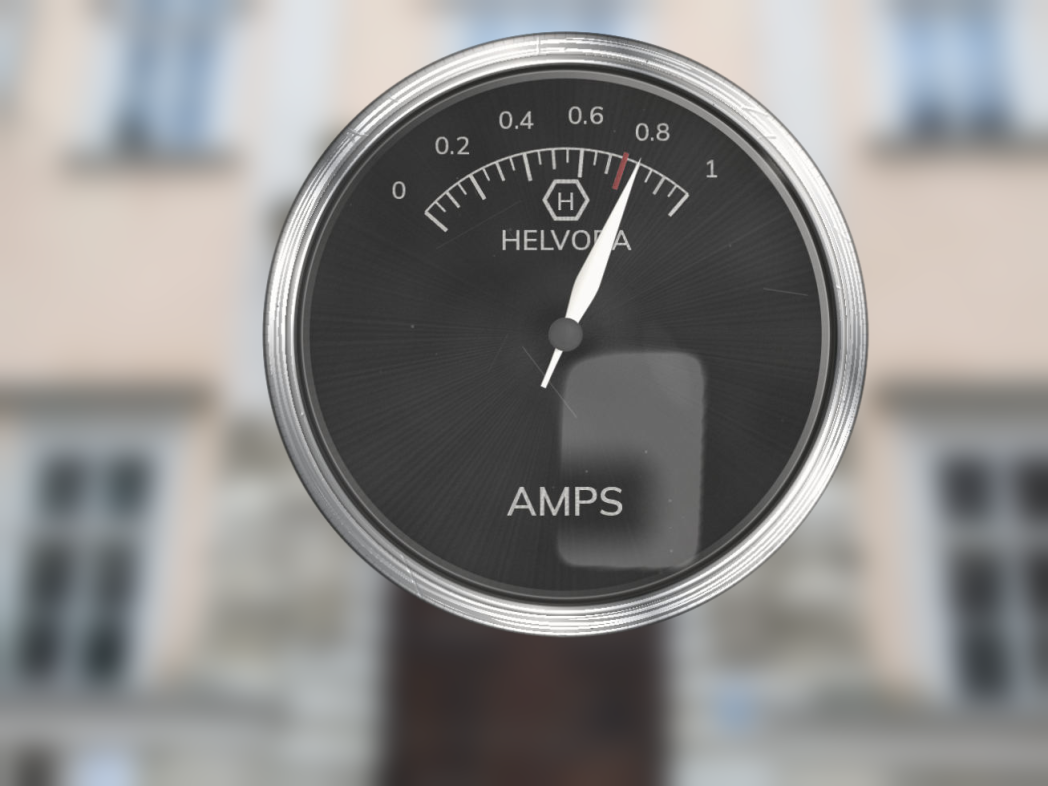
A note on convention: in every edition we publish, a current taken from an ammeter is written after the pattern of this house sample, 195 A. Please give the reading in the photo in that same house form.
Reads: 0.8 A
